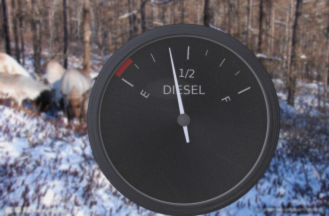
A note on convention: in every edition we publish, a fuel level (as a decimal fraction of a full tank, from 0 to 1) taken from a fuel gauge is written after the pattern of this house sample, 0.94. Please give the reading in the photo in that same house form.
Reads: 0.375
